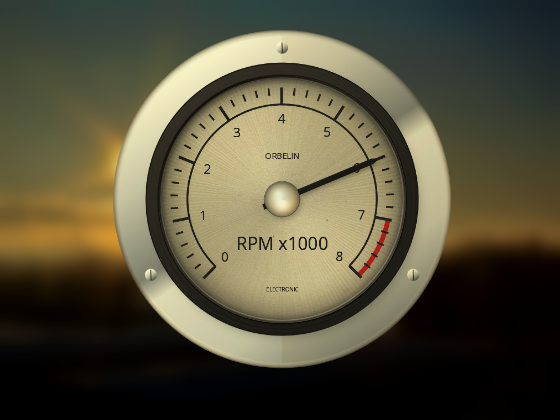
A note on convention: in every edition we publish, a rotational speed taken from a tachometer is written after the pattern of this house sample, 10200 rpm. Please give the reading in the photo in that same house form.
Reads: 6000 rpm
